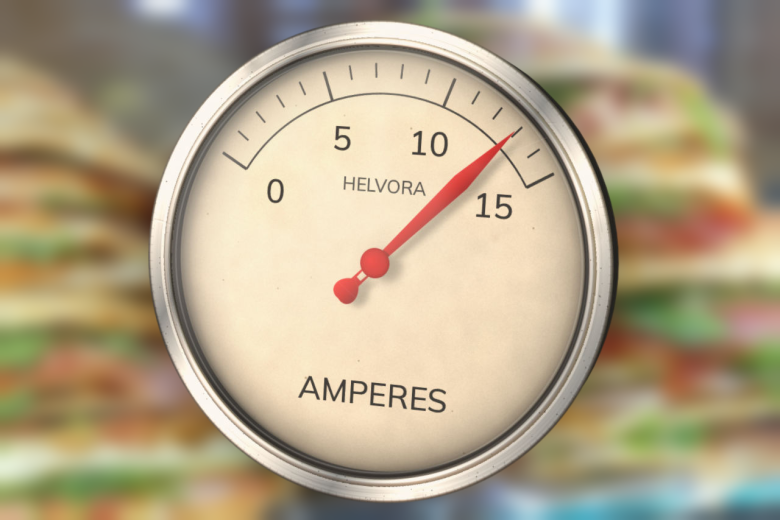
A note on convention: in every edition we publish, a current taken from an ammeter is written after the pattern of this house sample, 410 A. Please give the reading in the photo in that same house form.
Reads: 13 A
